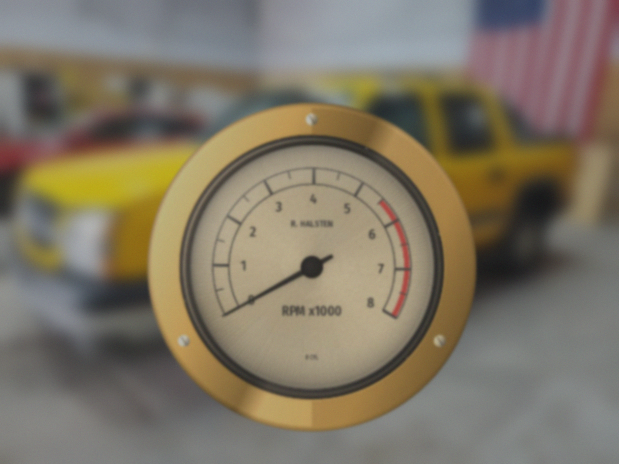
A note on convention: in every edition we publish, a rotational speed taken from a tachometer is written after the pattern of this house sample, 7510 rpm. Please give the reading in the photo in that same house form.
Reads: 0 rpm
